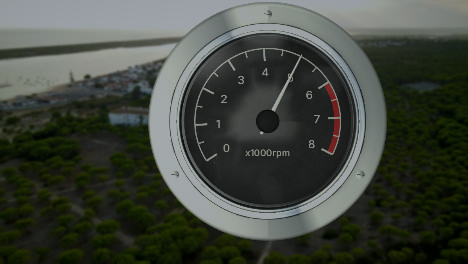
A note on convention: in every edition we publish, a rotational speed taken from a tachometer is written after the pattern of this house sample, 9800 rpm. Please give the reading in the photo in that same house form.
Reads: 5000 rpm
